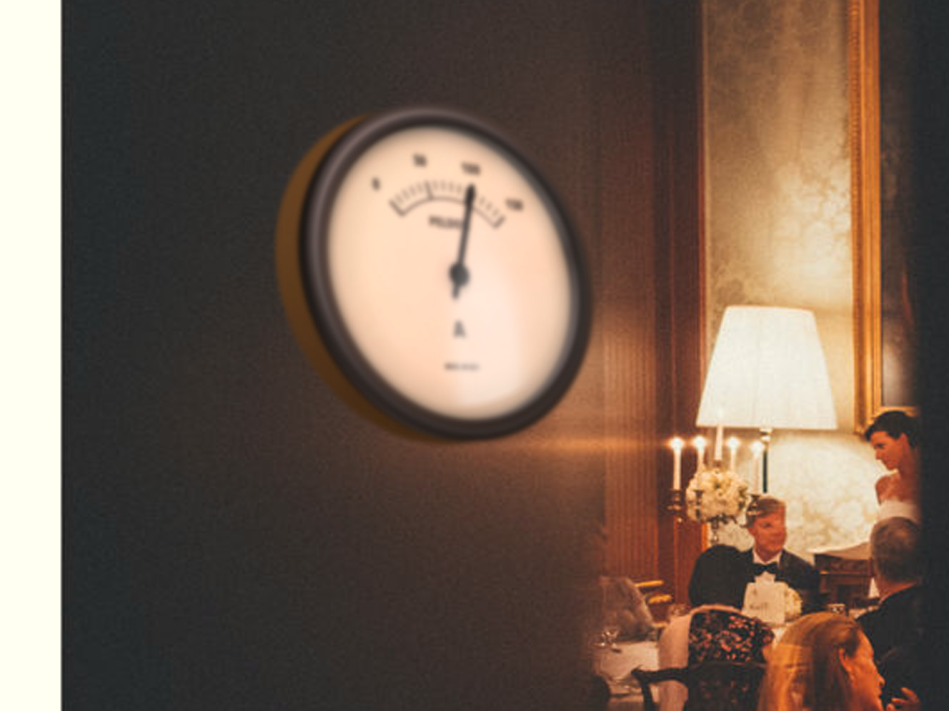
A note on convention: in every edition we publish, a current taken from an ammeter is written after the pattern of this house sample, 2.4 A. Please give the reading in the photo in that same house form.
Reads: 100 A
